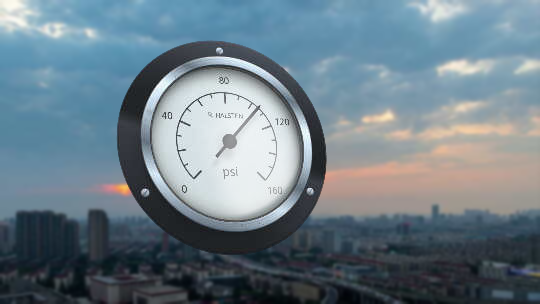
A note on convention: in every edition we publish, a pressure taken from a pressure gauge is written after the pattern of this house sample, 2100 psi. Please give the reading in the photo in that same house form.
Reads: 105 psi
